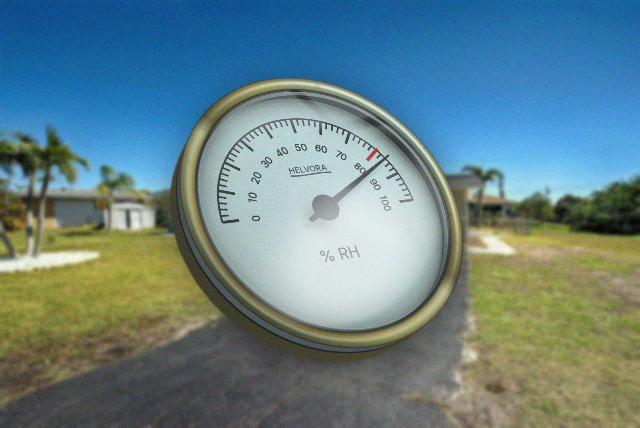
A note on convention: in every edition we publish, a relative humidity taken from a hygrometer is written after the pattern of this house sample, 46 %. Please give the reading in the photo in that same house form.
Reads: 84 %
